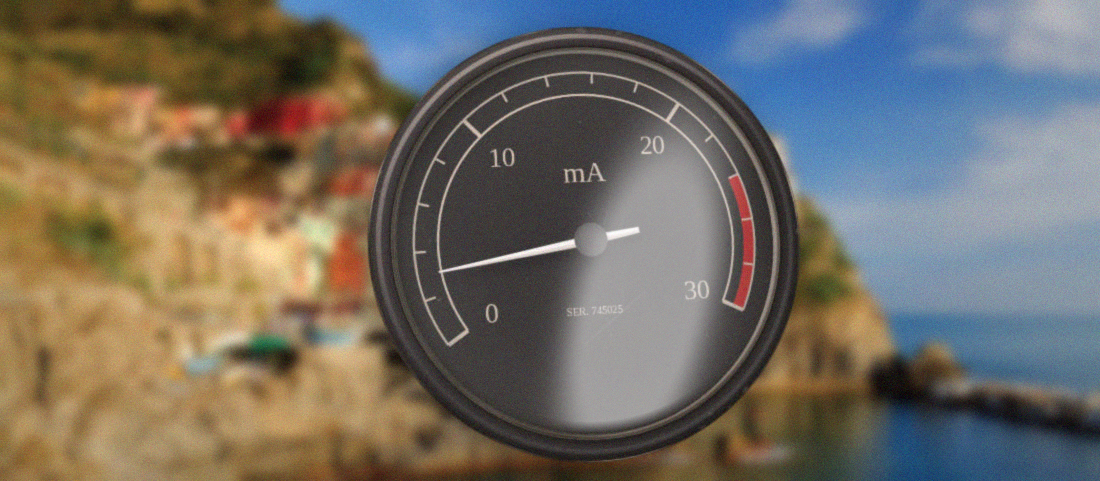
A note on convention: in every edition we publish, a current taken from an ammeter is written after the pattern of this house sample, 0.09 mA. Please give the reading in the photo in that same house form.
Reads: 3 mA
